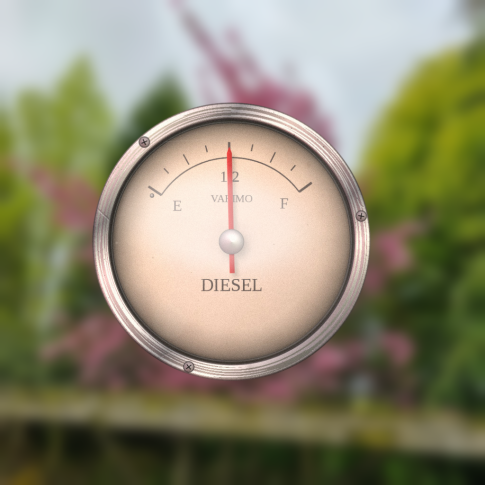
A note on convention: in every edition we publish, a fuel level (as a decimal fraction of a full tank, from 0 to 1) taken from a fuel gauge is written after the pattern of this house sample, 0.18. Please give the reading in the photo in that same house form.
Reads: 0.5
